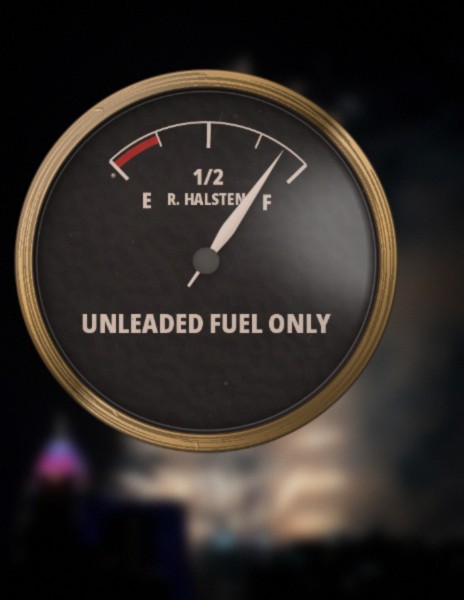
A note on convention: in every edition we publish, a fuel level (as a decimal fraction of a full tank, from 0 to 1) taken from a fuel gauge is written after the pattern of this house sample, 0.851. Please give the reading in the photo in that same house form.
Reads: 0.875
